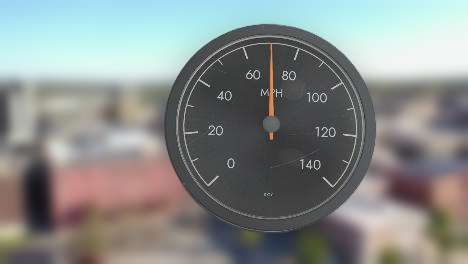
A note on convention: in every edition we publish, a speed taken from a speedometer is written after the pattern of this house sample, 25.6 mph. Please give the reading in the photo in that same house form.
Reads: 70 mph
